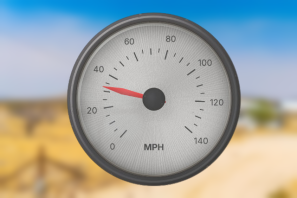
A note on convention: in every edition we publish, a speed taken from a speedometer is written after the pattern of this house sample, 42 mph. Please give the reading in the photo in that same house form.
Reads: 32.5 mph
